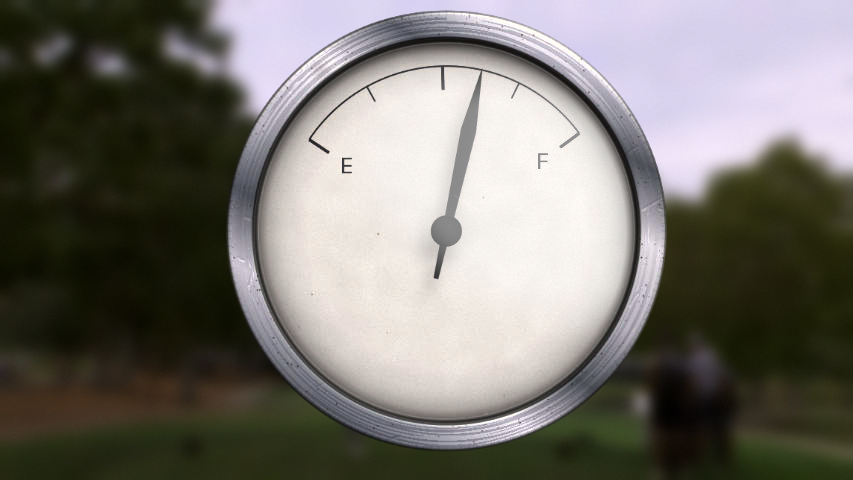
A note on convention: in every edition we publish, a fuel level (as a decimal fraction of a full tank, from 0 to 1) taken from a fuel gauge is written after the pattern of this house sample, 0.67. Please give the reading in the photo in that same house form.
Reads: 0.625
